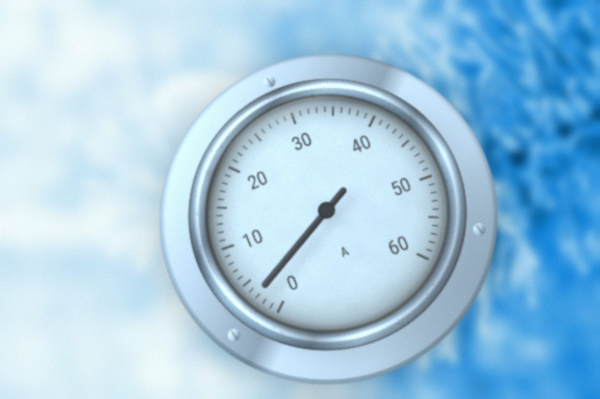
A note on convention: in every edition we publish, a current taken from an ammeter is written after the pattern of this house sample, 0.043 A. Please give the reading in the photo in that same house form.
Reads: 3 A
